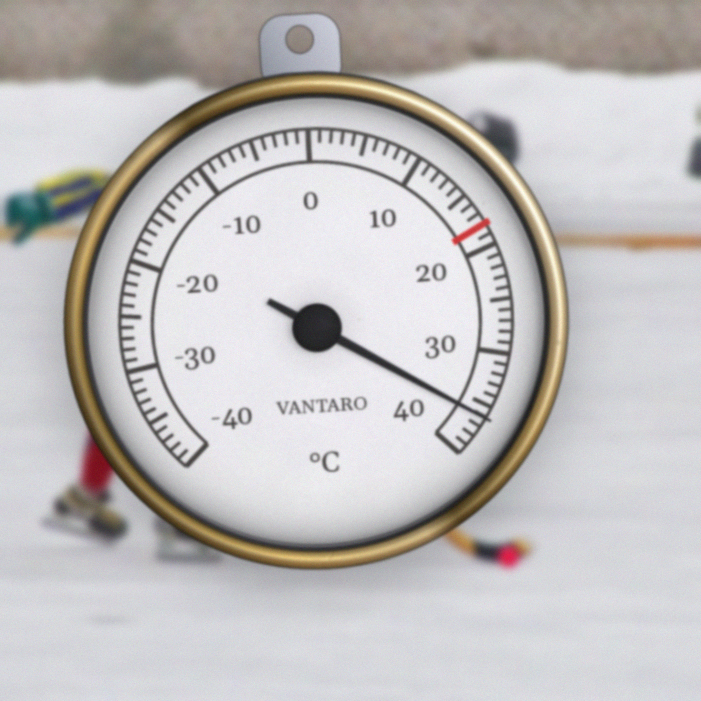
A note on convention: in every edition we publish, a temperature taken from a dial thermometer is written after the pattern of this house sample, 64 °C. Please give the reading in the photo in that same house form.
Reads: 36 °C
